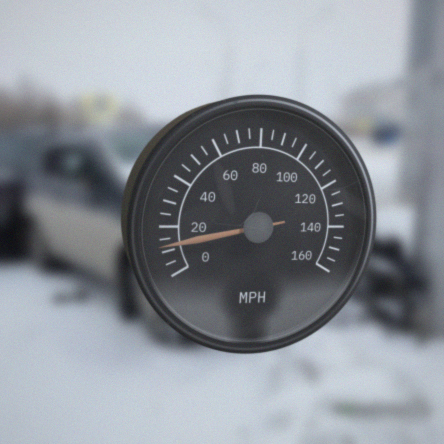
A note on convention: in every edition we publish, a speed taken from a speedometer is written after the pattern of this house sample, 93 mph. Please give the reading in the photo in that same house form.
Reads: 12.5 mph
